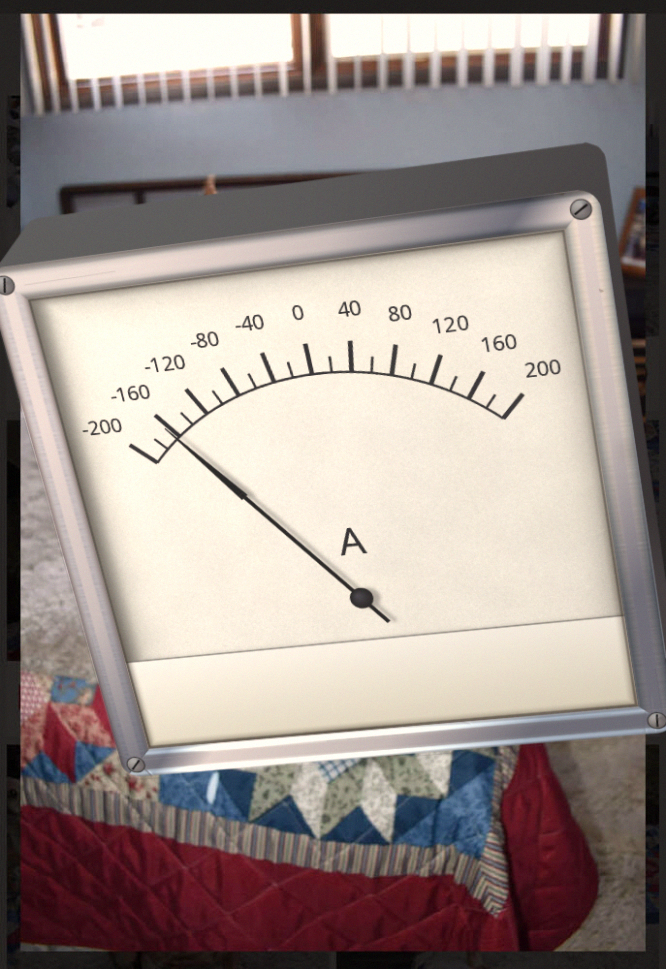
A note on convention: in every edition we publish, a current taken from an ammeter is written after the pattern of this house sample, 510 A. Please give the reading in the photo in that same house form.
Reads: -160 A
